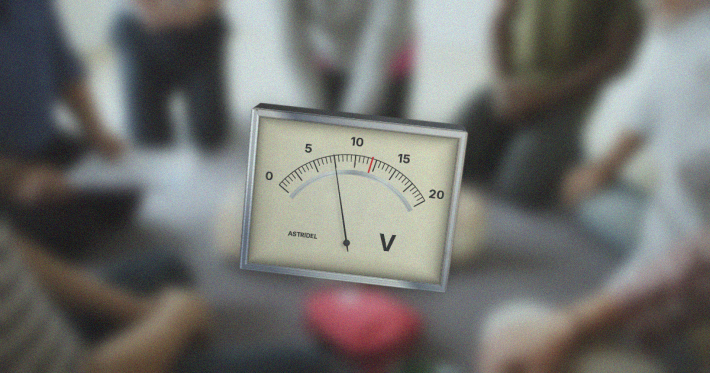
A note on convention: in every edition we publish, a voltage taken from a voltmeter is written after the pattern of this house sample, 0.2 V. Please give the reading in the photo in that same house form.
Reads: 7.5 V
